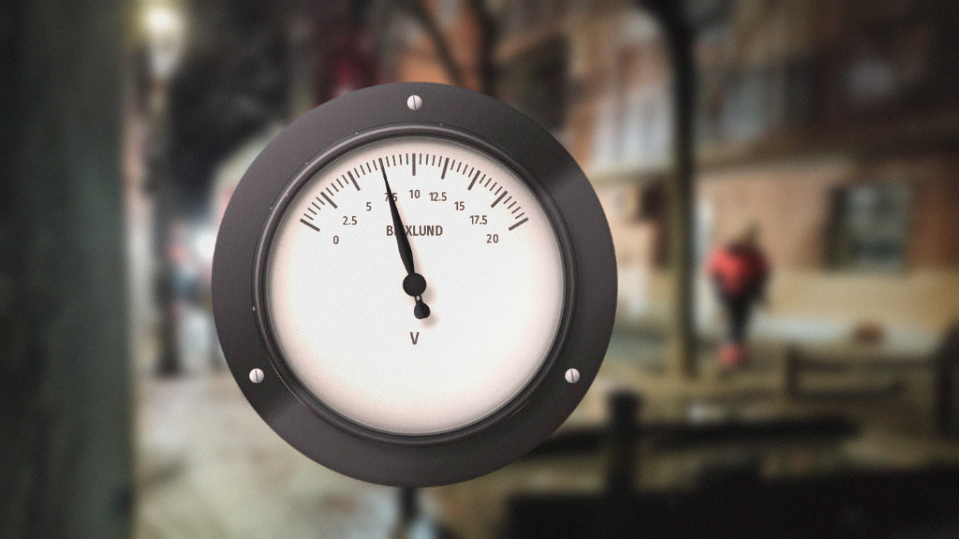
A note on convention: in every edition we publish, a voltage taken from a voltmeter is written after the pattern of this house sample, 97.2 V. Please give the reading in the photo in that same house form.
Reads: 7.5 V
